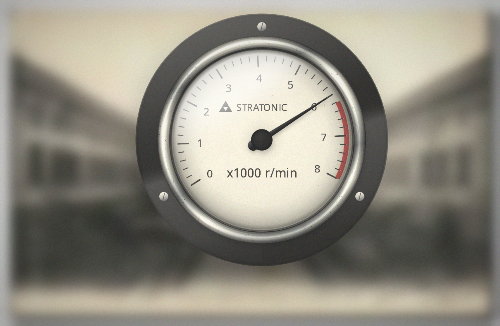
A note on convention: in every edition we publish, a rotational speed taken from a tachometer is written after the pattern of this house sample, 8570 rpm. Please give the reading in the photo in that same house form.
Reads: 6000 rpm
